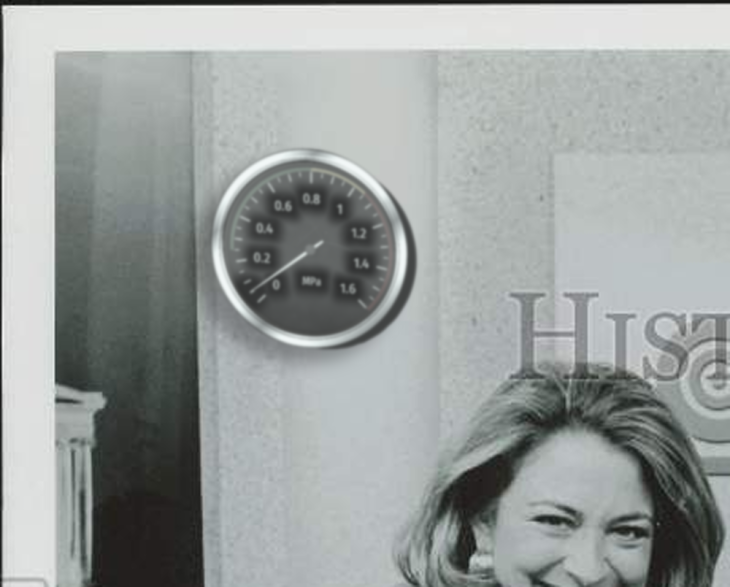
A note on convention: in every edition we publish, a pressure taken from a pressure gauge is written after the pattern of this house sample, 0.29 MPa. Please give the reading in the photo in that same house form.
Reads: 0.05 MPa
